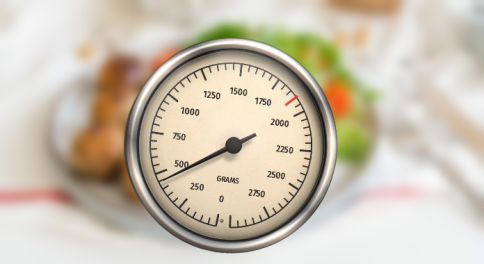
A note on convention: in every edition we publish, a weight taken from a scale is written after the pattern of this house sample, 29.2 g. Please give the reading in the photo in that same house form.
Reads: 450 g
